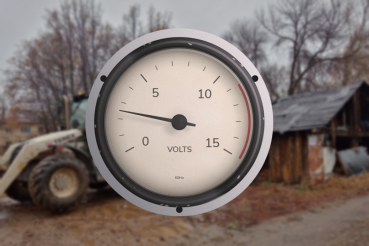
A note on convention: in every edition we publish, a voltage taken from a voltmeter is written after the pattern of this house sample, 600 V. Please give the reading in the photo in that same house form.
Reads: 2.5 V
